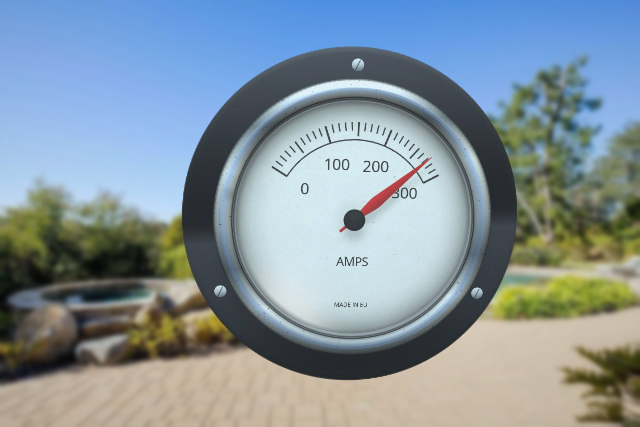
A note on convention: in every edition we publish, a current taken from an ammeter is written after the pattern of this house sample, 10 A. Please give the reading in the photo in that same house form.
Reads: 270 A
